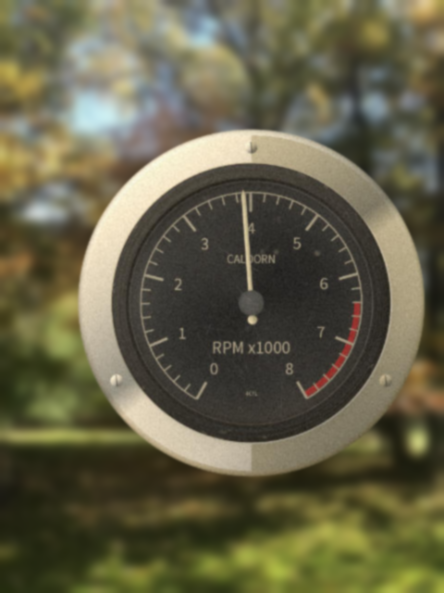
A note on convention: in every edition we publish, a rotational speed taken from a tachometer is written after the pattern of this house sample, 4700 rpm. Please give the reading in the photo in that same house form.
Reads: 3900 rpm
